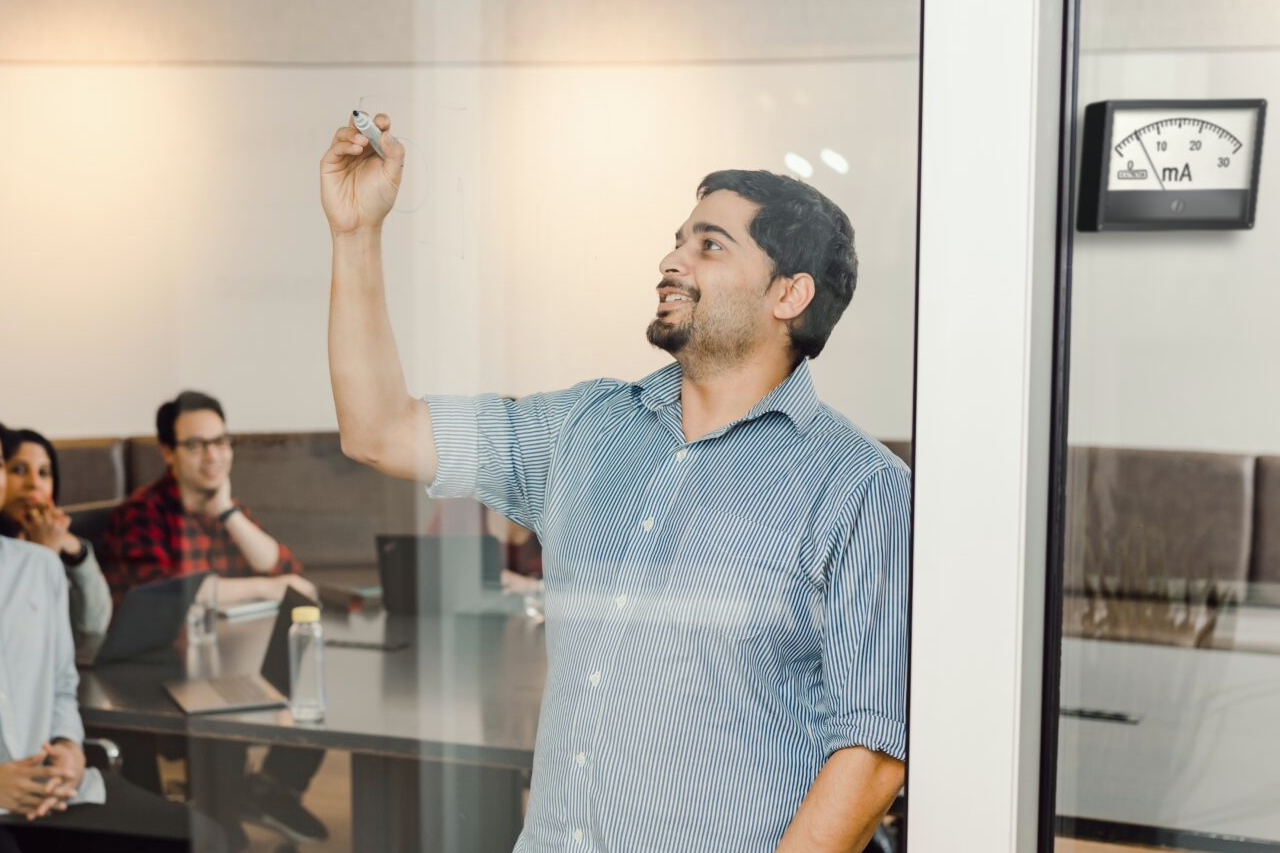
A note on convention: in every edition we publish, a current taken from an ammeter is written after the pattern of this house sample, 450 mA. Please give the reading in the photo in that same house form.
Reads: 5 mA
